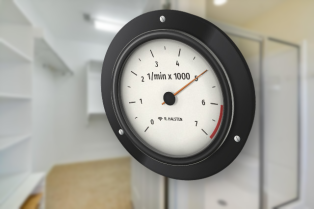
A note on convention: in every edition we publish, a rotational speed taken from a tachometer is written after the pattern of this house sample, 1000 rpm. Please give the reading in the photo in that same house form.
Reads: 5000 rpm
